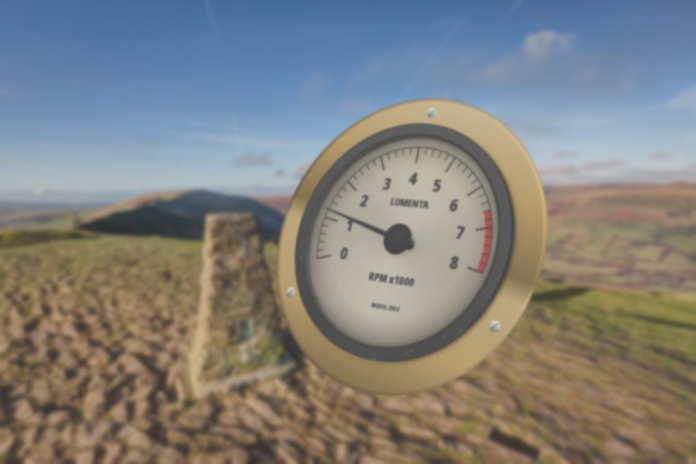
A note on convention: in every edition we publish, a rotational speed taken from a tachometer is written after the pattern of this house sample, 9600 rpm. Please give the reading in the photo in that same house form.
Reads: 1200 rpm
